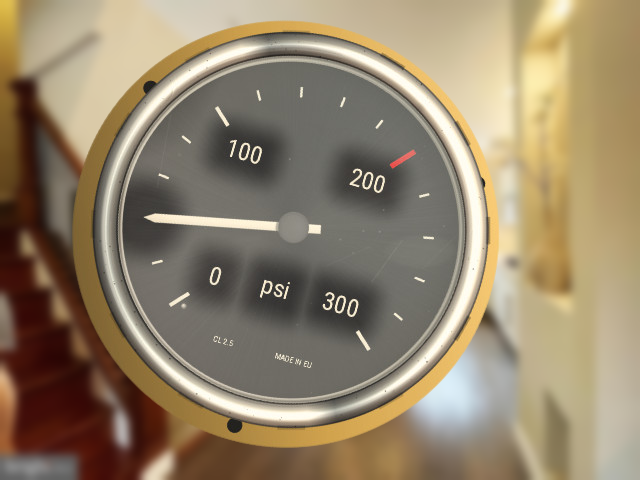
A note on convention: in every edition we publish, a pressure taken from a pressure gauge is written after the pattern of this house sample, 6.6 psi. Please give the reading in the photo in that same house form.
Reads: 40 psi
